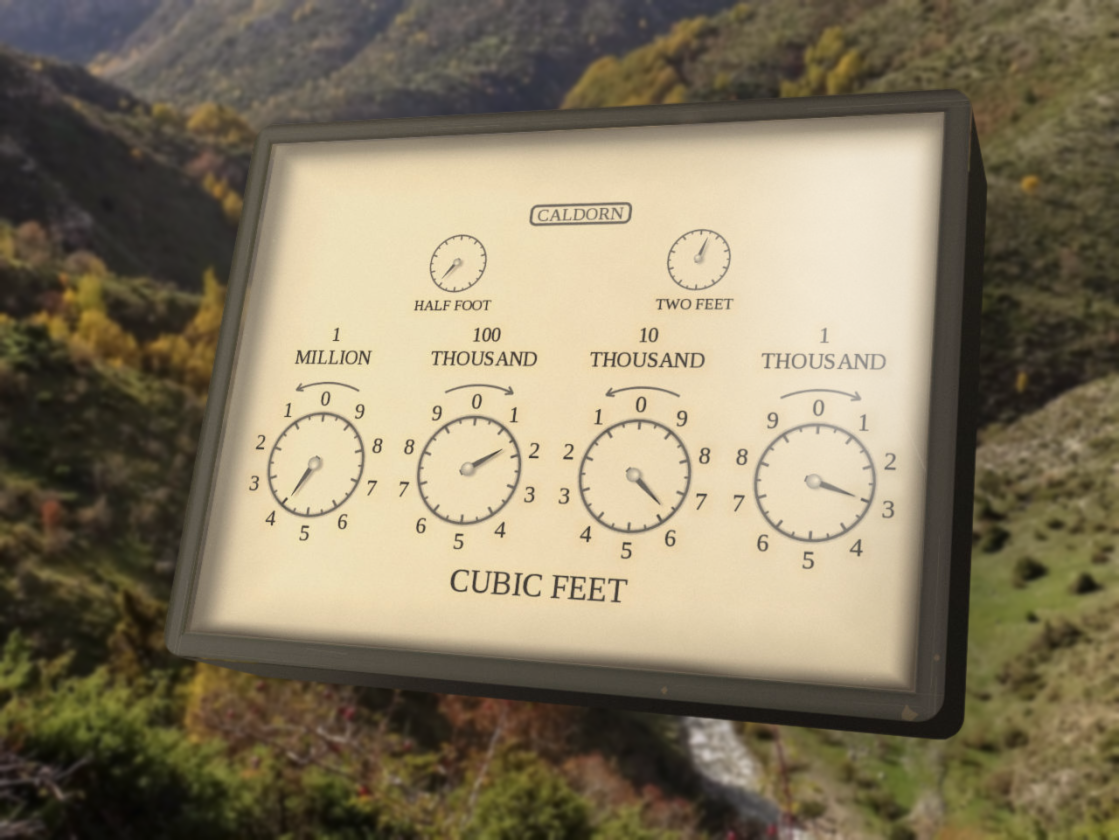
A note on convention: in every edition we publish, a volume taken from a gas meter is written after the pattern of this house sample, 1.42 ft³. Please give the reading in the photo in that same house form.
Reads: 416300 ft³
